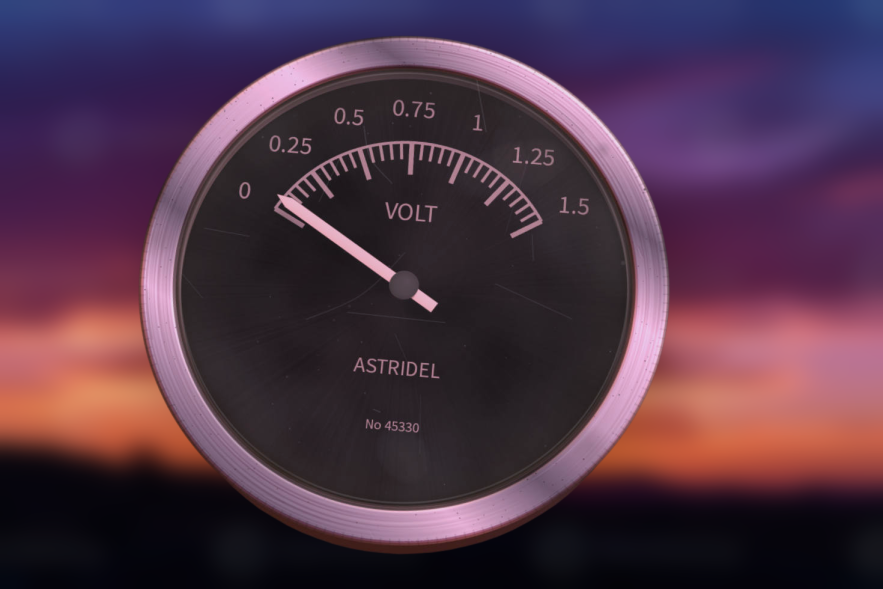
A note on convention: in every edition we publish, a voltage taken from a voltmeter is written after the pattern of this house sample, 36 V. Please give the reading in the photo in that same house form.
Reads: 0.05 V
